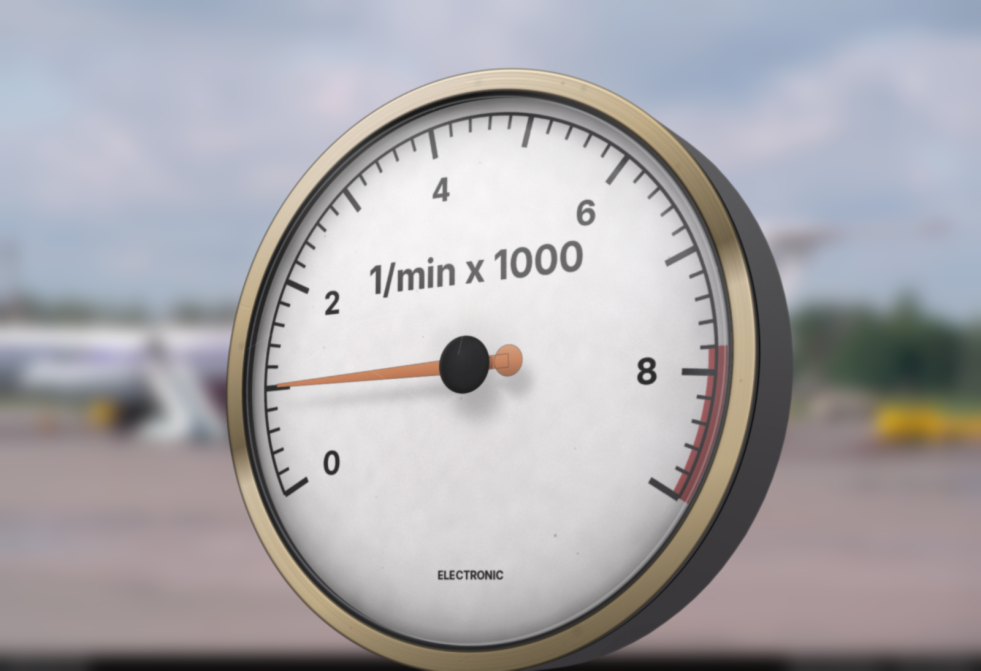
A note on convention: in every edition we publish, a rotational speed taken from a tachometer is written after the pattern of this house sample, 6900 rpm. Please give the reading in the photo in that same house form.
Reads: 1000 rpm
